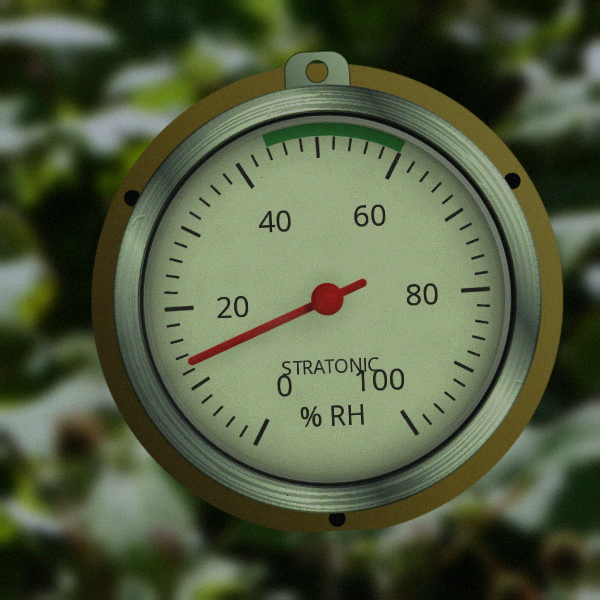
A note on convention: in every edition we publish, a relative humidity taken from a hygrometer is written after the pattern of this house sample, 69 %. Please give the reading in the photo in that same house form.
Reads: 13 %
